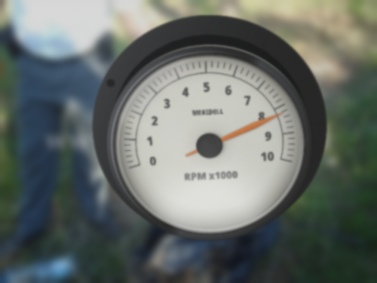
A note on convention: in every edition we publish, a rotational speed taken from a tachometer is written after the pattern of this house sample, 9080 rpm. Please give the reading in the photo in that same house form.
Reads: 8200 rpm
